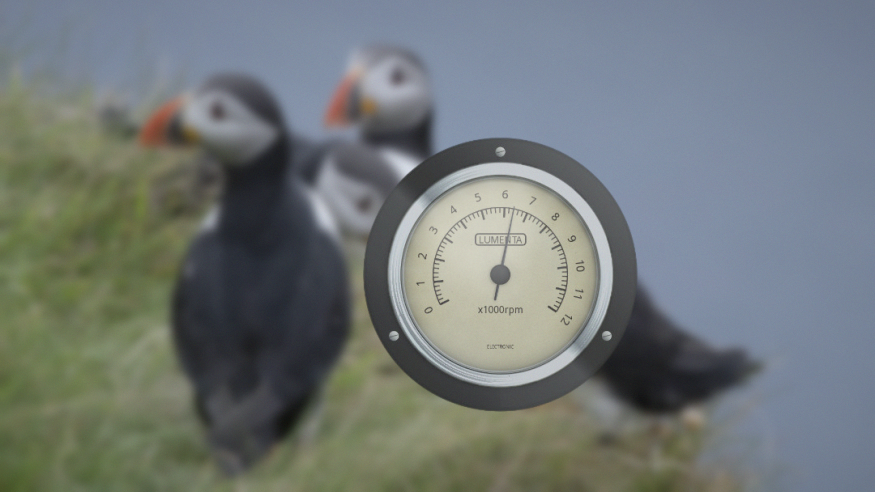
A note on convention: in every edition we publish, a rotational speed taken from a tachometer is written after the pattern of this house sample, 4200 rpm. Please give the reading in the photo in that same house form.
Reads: 6400 rpm
